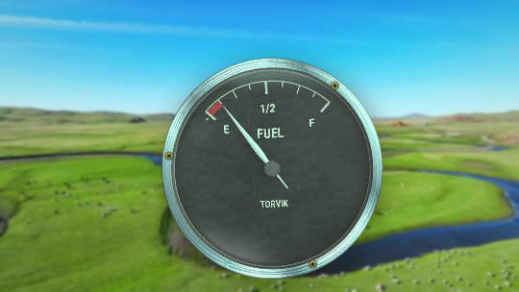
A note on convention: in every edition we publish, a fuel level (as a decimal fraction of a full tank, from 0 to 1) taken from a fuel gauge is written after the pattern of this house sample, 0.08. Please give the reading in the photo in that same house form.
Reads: 0.125
